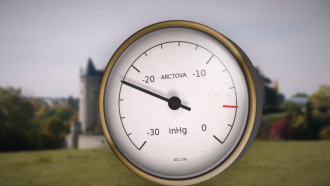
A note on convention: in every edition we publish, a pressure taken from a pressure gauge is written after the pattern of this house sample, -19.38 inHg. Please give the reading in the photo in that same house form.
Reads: -22 inHg
